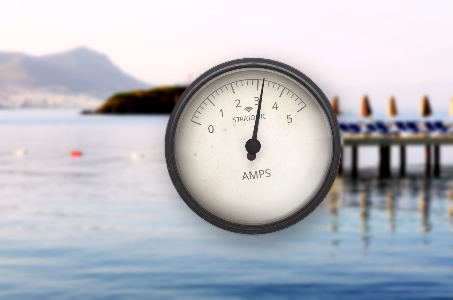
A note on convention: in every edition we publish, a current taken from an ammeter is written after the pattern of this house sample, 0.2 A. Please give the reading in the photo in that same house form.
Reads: 3.2 A
